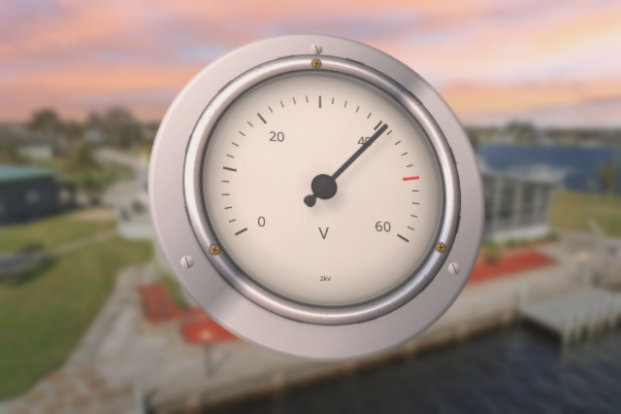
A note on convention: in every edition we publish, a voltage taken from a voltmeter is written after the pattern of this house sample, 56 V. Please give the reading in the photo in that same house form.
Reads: 41 V
